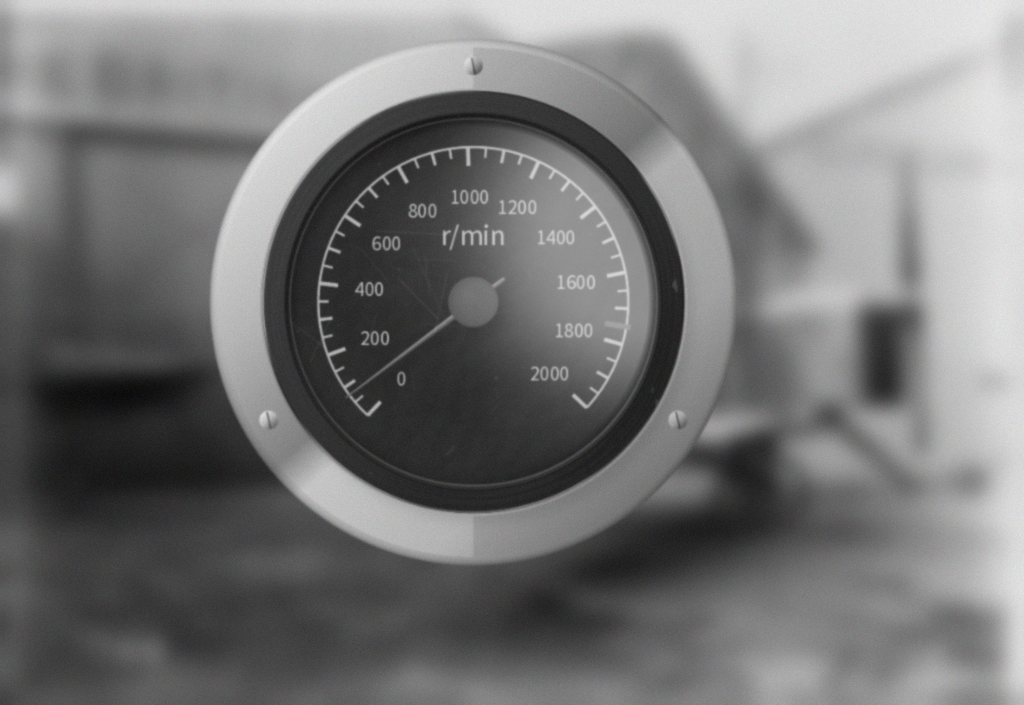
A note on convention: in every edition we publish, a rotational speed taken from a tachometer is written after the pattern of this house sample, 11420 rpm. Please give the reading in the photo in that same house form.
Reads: 75 rpm
